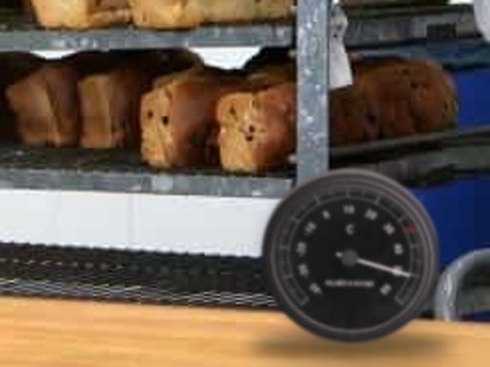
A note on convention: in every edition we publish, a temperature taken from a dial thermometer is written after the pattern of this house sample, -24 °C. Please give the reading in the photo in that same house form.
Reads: 50 °C
